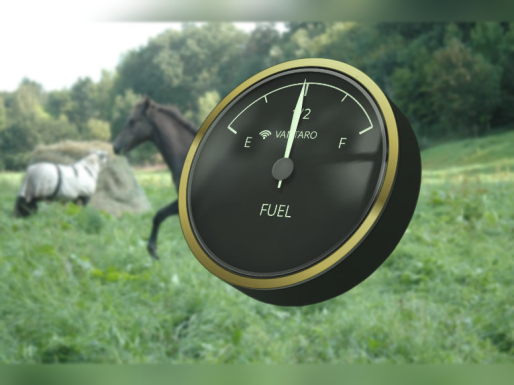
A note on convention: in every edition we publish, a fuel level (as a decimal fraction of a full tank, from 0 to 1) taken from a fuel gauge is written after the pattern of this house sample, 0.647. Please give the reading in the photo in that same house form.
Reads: 0.5
